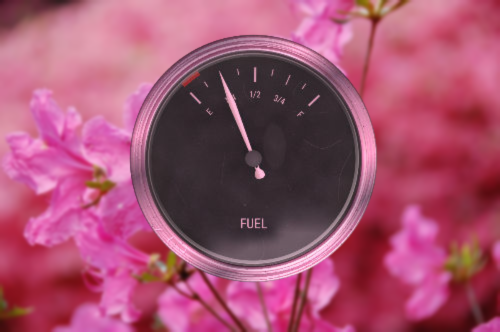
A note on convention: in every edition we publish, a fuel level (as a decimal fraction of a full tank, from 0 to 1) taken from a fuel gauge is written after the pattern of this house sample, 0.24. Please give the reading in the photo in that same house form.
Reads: 0.25
